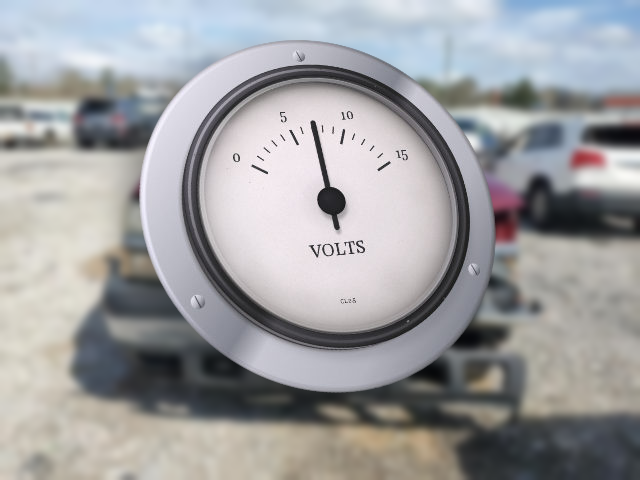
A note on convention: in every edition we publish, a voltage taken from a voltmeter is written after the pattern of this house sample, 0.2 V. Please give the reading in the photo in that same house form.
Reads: 7 V
